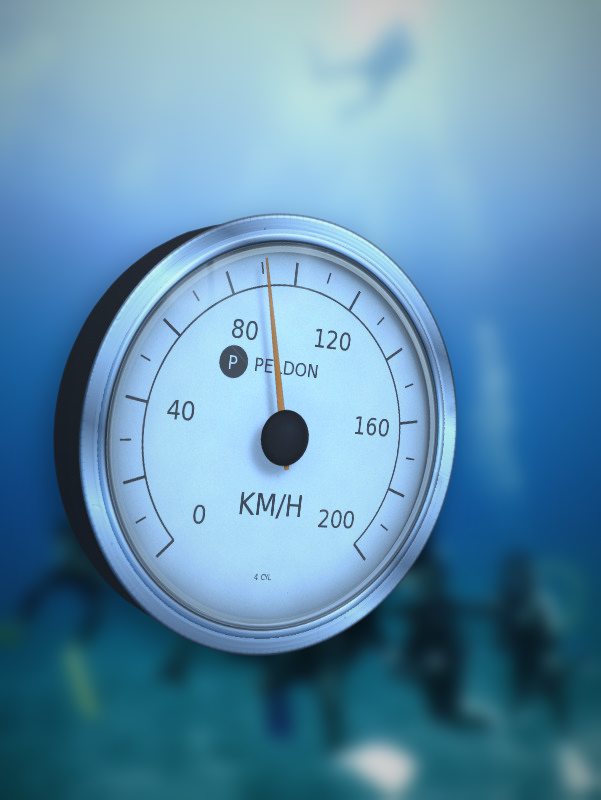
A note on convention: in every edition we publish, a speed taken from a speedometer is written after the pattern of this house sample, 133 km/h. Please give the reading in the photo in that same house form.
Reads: 90 km/h
